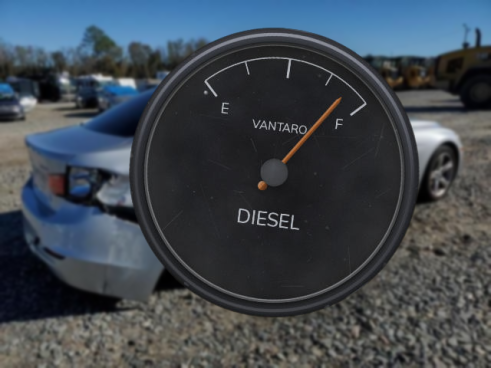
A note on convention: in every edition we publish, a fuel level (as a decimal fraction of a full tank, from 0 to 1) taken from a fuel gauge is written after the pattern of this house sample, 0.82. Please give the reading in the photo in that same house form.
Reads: 0.875
